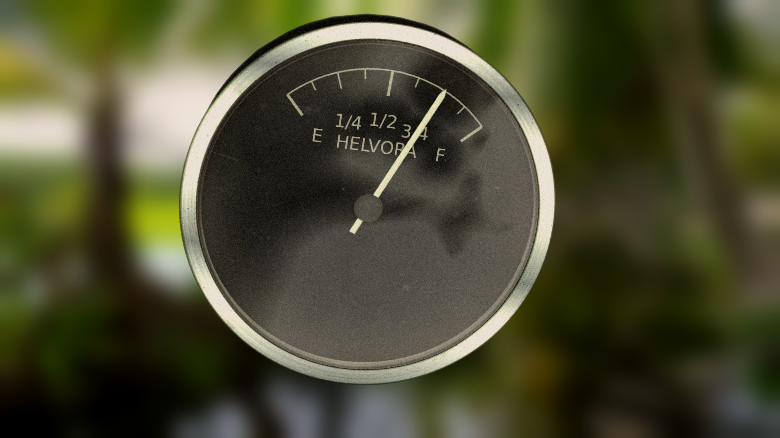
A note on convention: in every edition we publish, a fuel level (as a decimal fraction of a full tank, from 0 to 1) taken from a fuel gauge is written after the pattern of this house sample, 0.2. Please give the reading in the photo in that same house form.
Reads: 0.75
